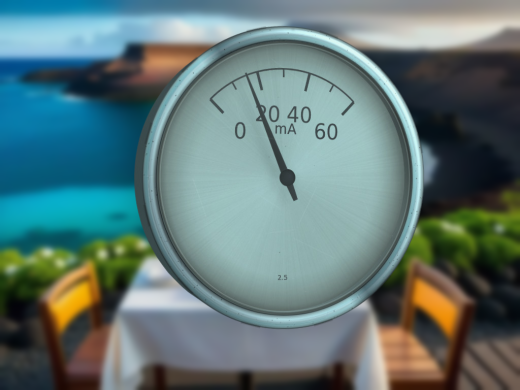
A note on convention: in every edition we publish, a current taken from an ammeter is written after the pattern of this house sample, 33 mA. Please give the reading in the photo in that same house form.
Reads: 15 mA
